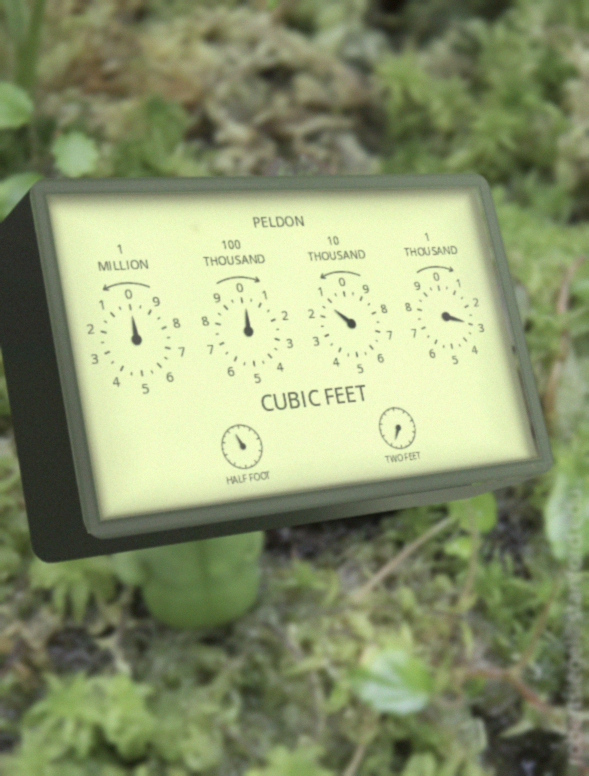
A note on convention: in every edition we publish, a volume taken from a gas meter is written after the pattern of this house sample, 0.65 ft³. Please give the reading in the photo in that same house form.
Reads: 1300 ft³
